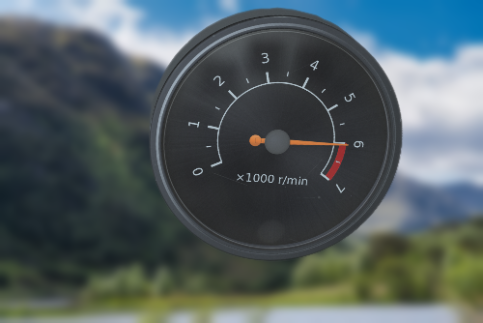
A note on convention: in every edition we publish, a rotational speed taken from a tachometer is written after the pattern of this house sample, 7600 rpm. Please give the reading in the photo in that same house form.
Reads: 6000 rpm
